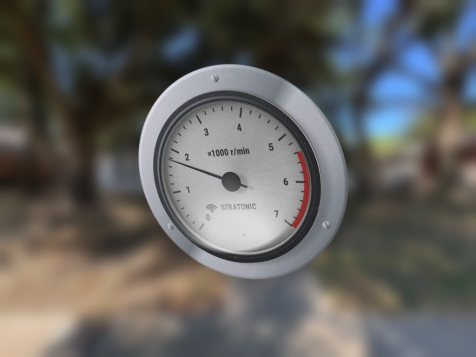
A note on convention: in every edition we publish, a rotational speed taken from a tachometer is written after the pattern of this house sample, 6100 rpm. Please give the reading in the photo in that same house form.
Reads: 1800 rpm
